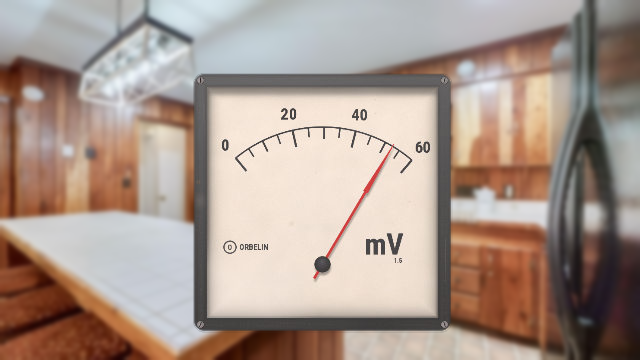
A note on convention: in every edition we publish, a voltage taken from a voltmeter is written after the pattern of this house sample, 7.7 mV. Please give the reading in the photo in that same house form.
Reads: 52.5 mV
